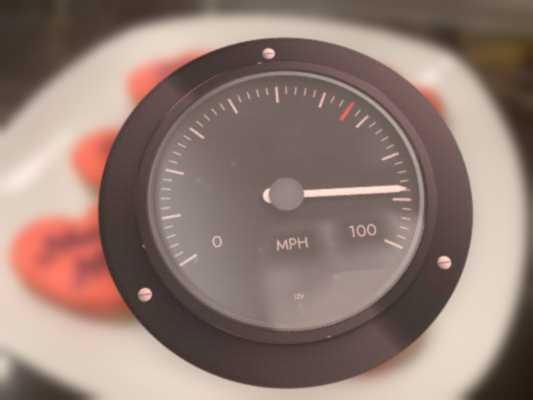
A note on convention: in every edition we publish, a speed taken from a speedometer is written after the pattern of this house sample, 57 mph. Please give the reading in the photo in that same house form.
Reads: 88 mph
